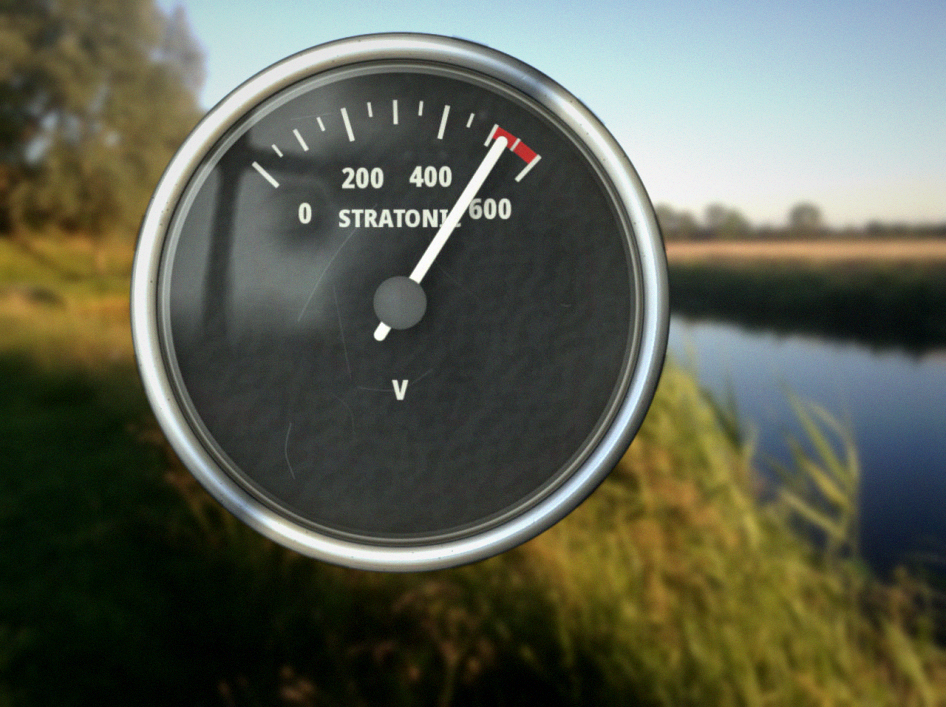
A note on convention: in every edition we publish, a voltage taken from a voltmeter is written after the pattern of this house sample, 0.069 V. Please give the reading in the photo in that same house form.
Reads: 525 V
